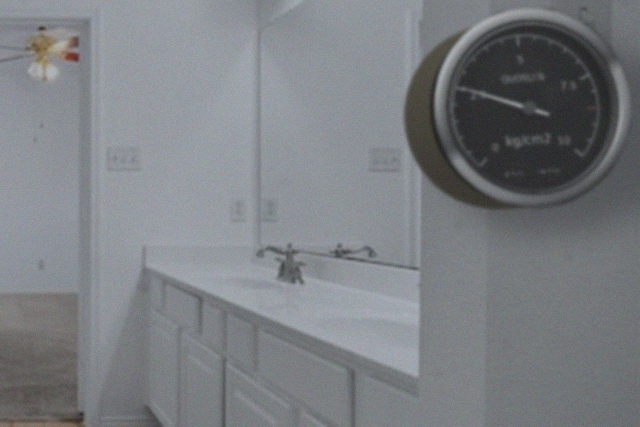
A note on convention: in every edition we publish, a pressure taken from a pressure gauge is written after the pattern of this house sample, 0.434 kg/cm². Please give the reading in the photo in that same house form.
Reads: 2.5 kg/cm²
